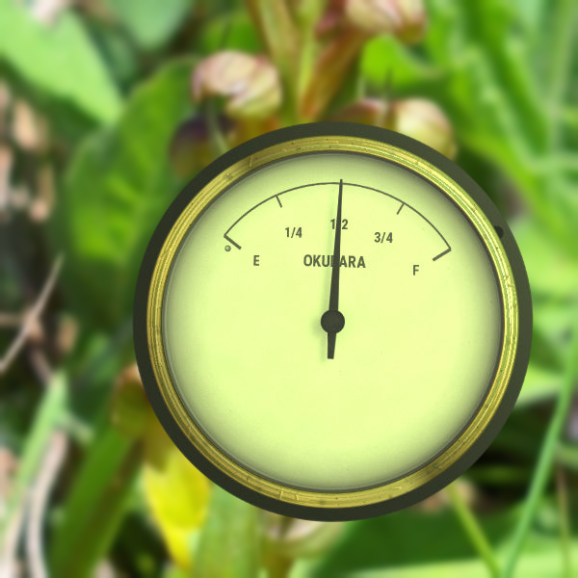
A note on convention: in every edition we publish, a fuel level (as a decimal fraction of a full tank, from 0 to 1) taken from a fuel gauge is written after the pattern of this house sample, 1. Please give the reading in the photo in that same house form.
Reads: 0.5
